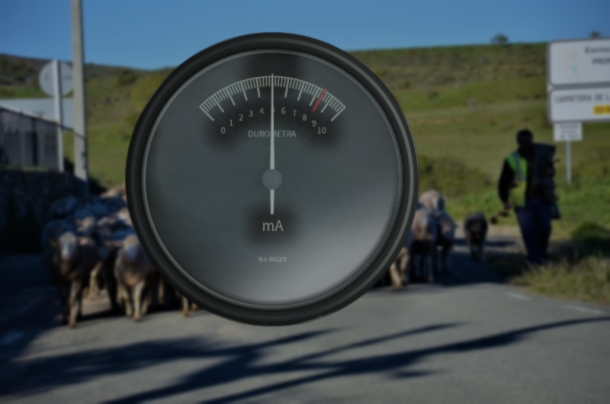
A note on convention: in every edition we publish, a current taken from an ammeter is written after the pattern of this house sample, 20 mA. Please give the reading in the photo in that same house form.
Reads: 5 mA
